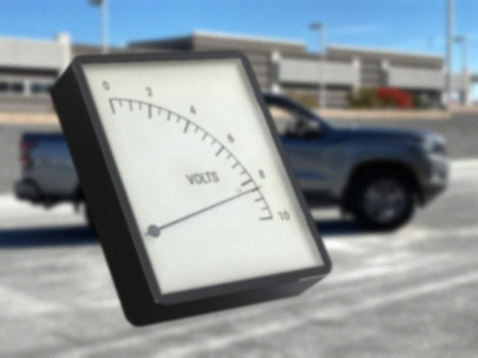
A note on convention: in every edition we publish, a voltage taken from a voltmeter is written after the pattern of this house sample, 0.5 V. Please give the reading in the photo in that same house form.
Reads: 8.5 V
